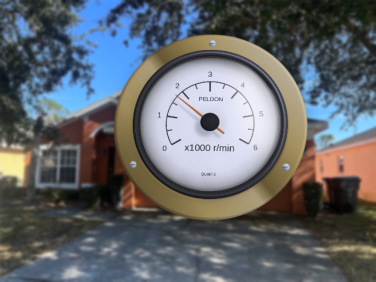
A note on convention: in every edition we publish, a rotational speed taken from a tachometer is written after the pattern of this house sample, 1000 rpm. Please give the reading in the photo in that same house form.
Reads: 1750 rpm
